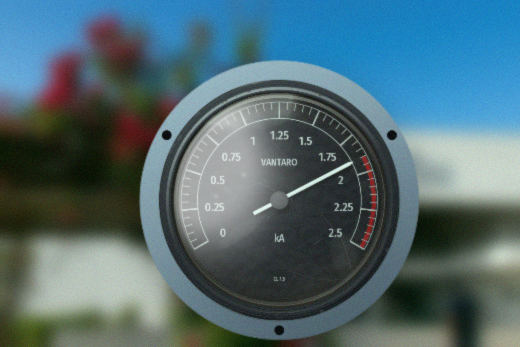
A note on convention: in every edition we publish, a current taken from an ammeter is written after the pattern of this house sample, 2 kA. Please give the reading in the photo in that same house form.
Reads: 1.9 kA
